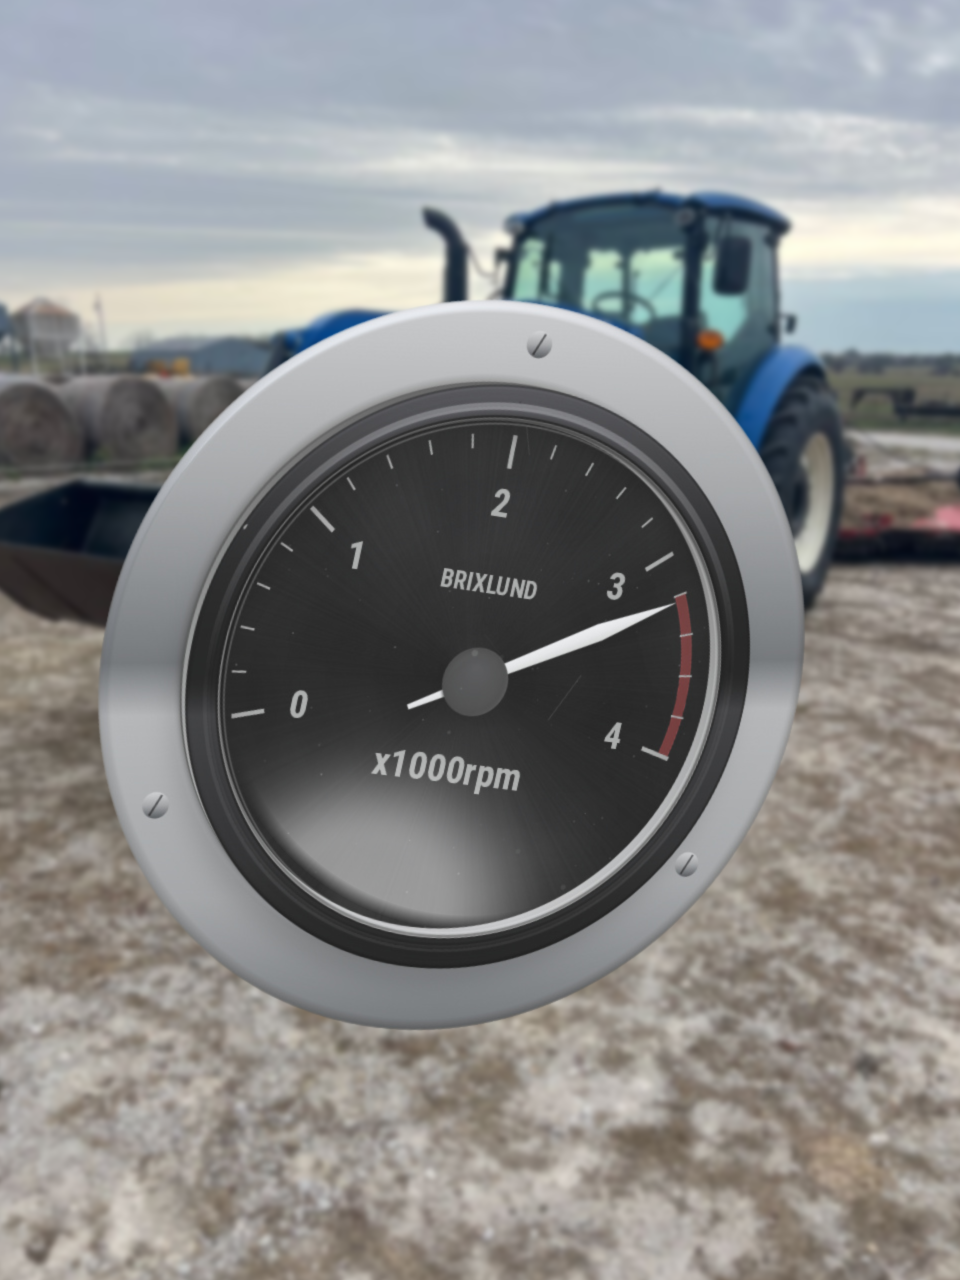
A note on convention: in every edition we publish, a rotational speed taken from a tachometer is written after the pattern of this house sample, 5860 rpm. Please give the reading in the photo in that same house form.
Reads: 3200 rpm
